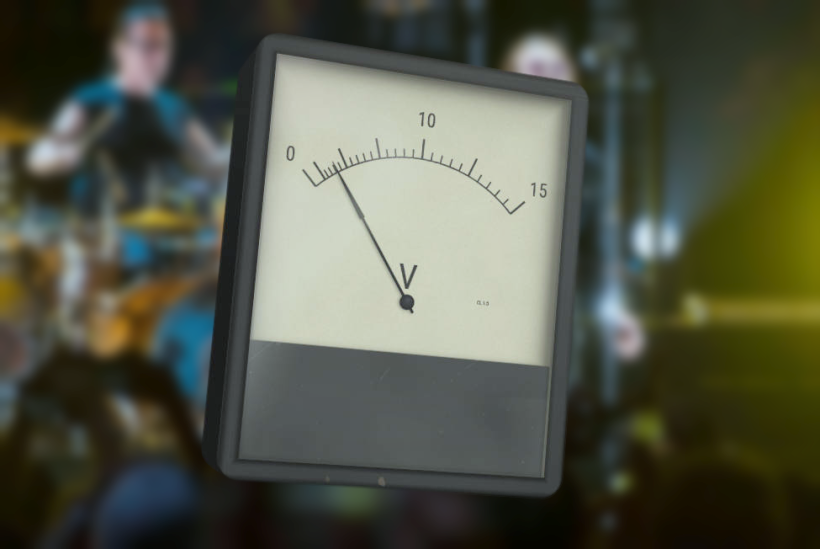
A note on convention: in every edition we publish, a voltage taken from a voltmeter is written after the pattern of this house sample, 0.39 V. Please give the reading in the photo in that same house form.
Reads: 4 V
